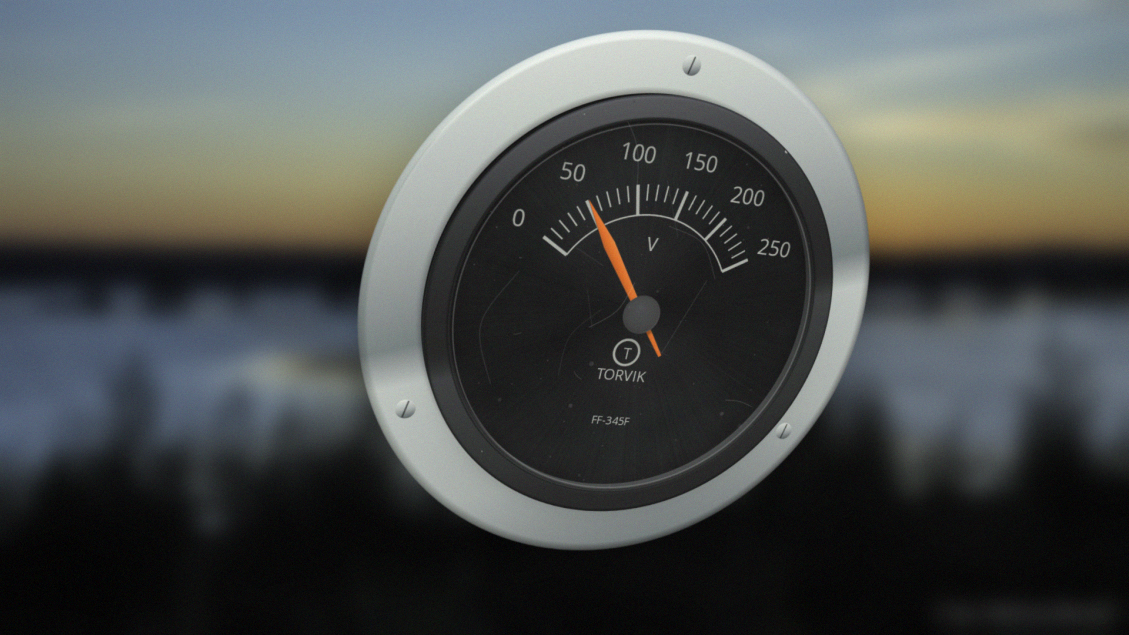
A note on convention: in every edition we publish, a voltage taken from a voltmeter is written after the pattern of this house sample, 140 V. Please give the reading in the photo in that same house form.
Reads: 50 V
